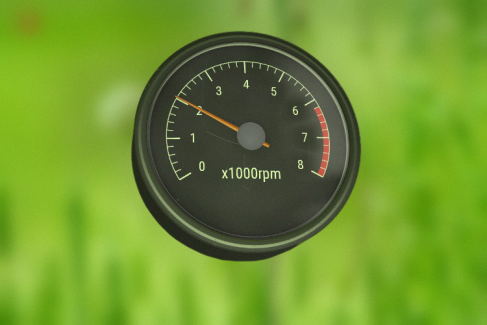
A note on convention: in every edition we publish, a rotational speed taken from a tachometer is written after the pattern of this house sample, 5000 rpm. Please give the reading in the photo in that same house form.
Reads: 2000 rpm
